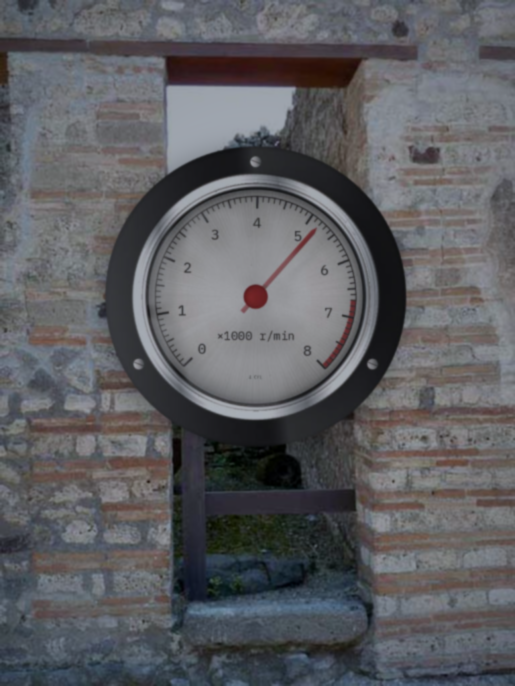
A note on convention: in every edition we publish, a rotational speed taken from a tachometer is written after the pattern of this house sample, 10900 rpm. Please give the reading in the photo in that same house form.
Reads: 5200 rpm
